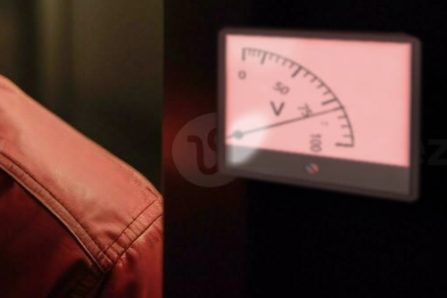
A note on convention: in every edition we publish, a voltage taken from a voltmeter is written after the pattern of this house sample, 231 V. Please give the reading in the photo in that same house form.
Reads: 80 V
